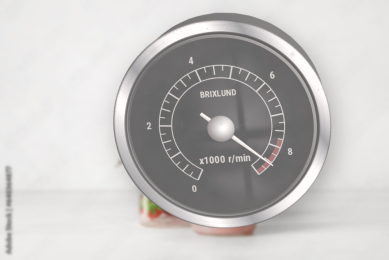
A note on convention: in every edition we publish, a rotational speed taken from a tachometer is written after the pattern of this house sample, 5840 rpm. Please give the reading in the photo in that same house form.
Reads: 8500 rpm
